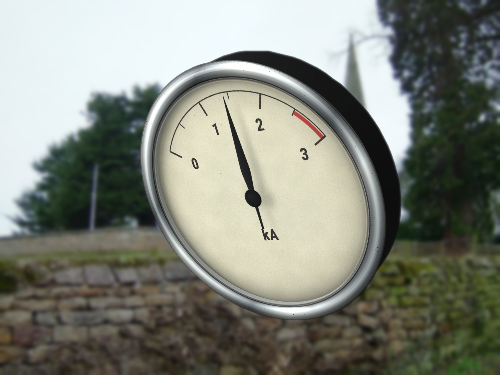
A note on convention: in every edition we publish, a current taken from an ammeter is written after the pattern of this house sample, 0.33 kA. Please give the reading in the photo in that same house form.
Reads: 1.5 kA
